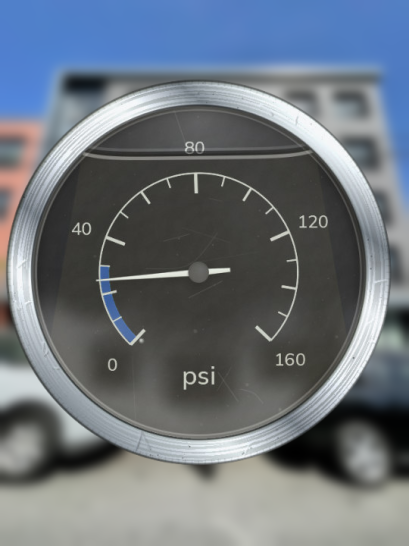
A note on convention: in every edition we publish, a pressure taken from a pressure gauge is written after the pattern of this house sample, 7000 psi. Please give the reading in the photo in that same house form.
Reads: 25 psi
